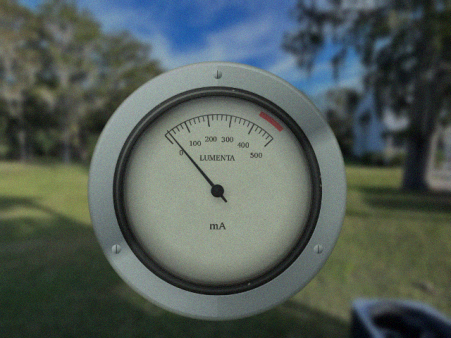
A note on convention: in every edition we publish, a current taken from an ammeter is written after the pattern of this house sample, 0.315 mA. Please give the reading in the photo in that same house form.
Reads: 20 mA
